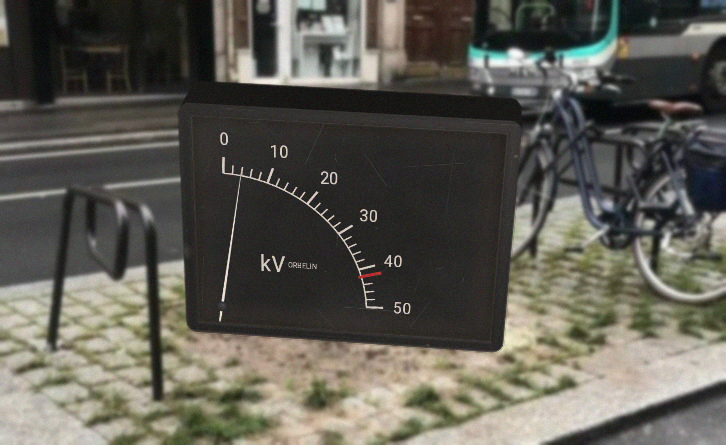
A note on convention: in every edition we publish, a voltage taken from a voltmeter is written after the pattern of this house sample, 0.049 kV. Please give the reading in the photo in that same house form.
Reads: 4 kV
